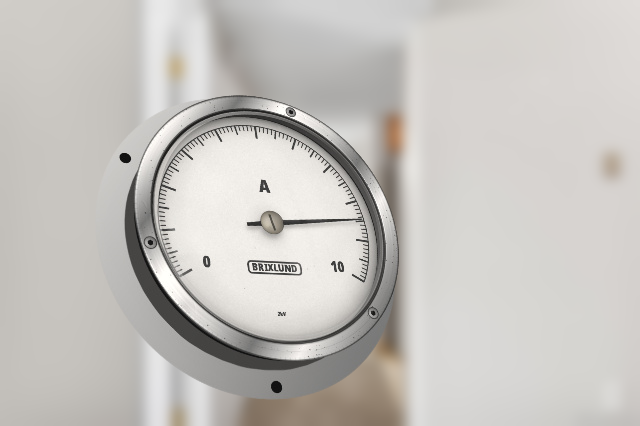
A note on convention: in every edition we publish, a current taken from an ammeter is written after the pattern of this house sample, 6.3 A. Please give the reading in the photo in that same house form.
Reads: 8.5 A
